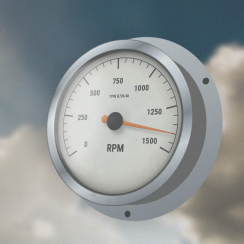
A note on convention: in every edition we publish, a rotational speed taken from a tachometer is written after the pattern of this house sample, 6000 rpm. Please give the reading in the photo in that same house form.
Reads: 1400 rpm
